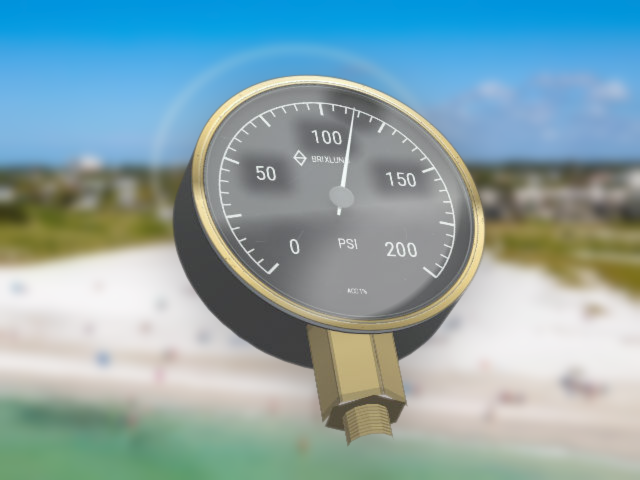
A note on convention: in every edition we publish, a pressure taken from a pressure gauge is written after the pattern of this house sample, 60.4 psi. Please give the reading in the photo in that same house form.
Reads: 112.5 psi
